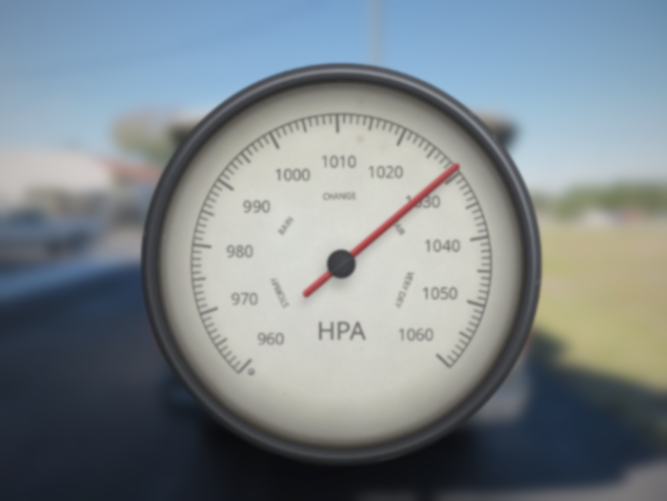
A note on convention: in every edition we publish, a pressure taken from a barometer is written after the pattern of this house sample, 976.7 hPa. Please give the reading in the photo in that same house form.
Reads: 1029 hPa
